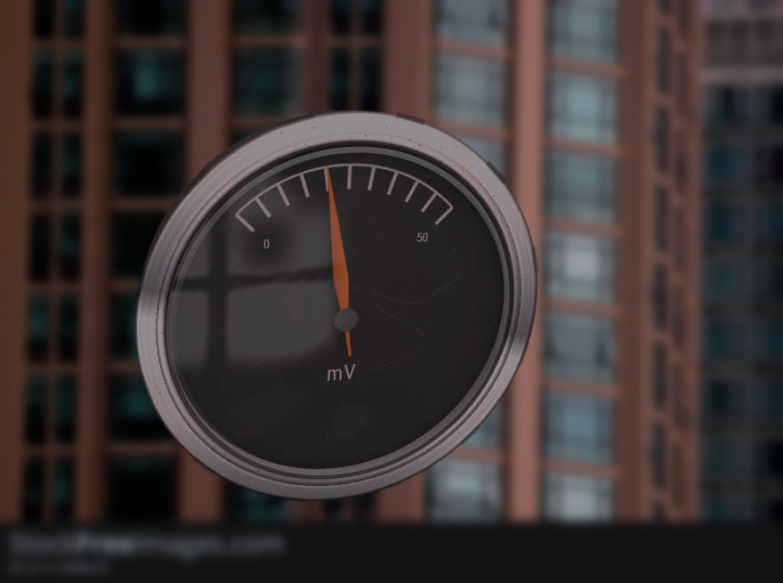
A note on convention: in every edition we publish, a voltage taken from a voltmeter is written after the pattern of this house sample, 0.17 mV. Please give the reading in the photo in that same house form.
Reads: 20 mV
